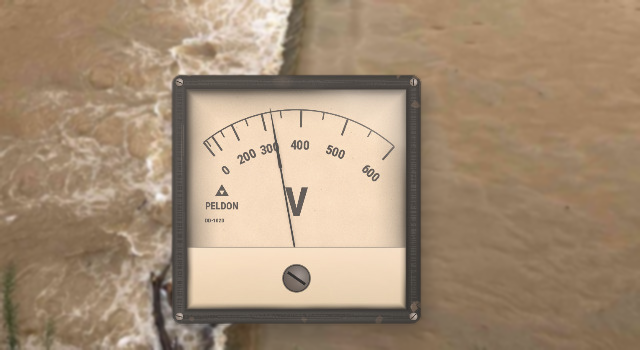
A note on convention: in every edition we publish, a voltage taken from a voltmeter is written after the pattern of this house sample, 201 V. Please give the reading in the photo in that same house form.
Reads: 325 V
